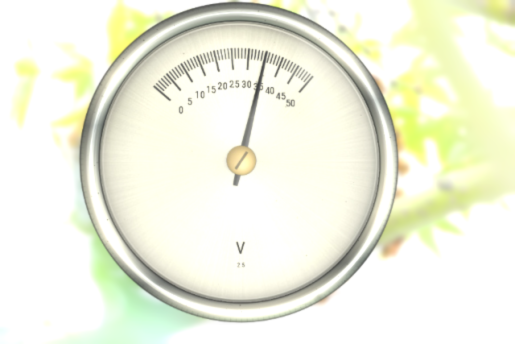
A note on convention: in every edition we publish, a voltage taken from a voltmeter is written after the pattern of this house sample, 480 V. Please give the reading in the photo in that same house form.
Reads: 35 V
